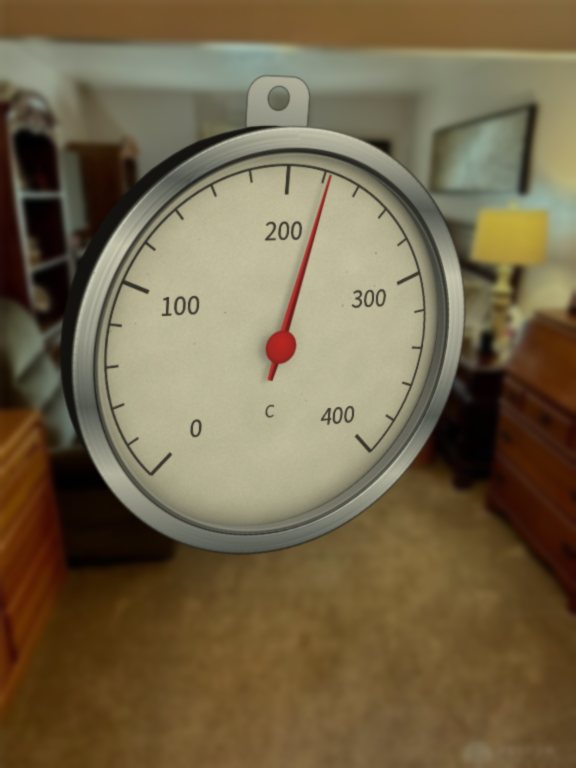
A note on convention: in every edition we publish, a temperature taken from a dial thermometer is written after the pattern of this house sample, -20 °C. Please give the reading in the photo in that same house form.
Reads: 220 °C
